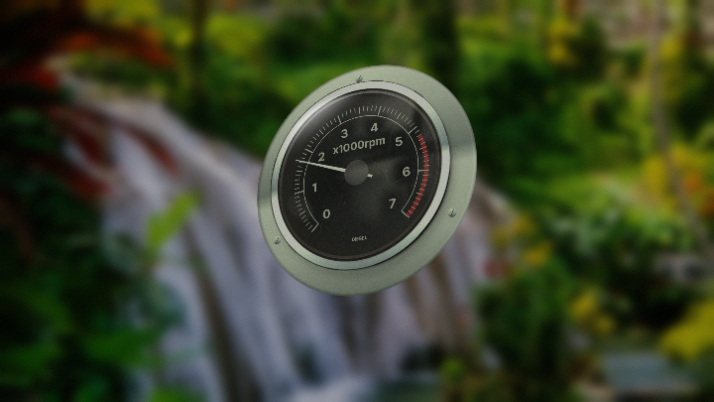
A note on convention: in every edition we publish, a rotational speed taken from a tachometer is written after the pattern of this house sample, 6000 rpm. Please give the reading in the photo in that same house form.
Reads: 1700 rpm
